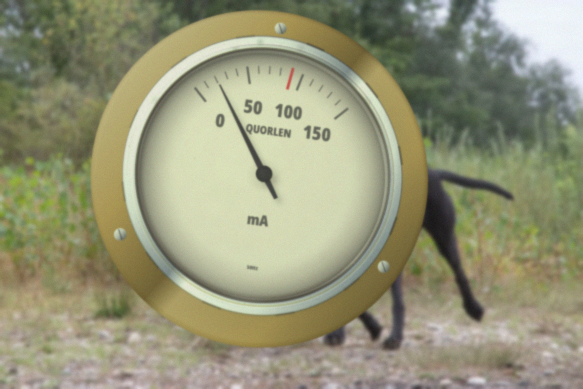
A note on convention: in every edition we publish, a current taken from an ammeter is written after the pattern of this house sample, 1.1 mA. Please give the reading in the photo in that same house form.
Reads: 20 mA
